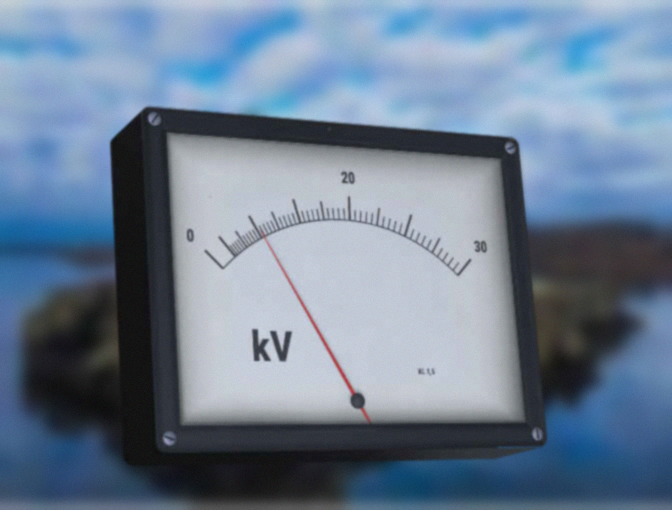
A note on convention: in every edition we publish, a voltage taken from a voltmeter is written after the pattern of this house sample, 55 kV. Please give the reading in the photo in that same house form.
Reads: 10 kV
